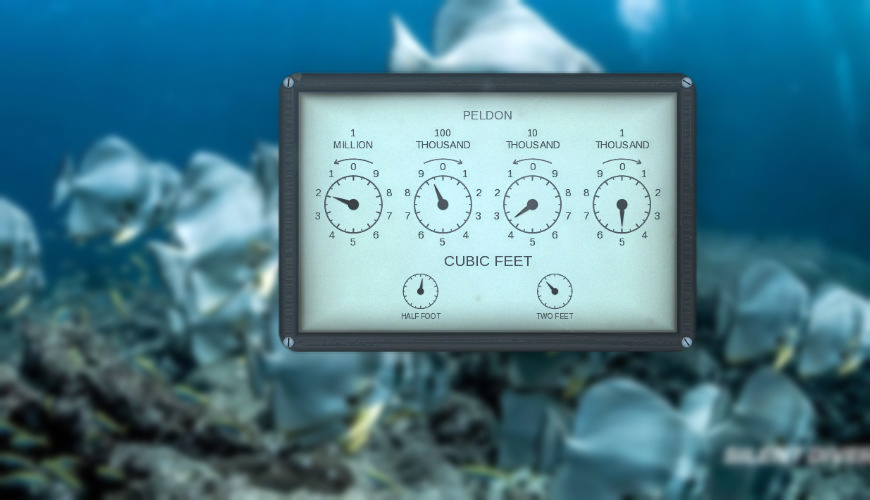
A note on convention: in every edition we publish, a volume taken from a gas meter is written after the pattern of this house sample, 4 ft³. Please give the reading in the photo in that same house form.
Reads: 193500 ft³
